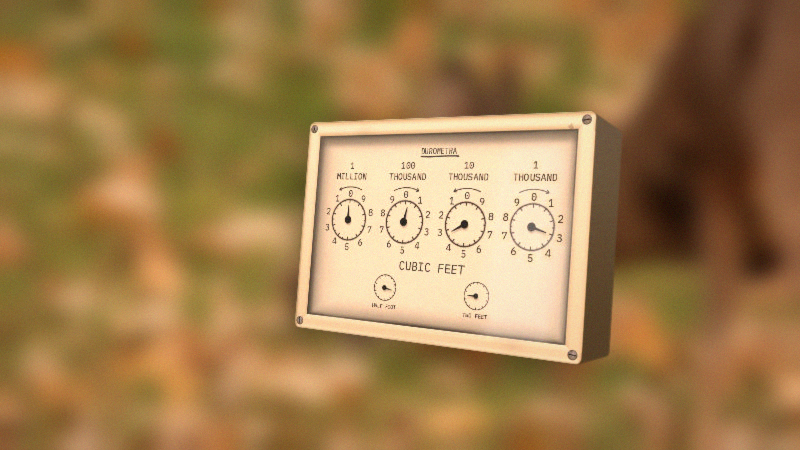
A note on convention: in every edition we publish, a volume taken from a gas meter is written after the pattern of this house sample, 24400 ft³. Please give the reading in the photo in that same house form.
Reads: 3300 ft³
